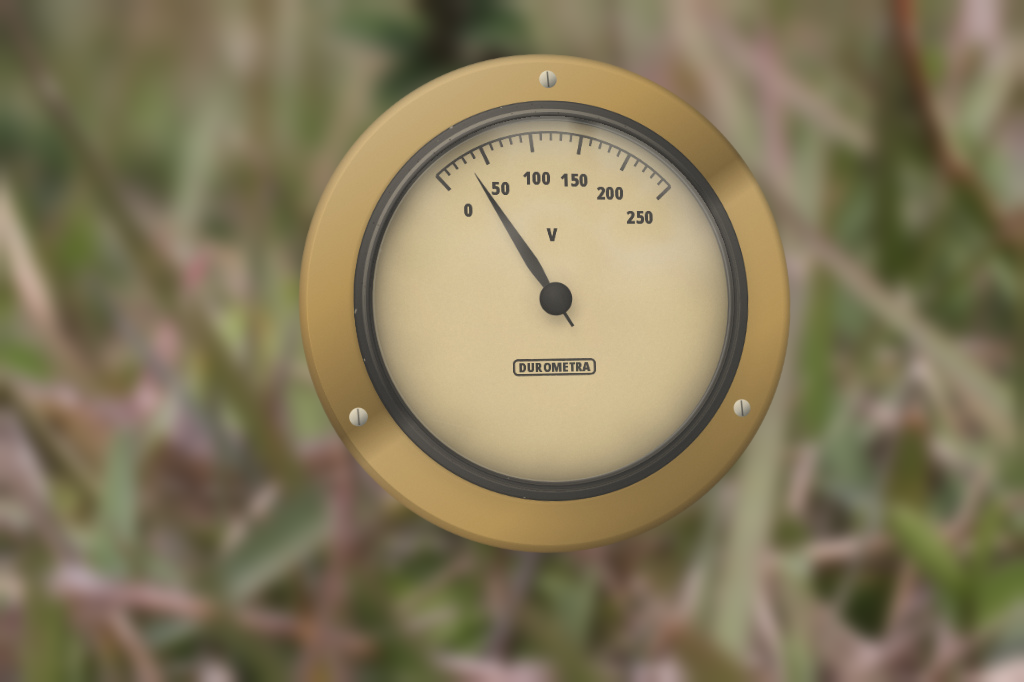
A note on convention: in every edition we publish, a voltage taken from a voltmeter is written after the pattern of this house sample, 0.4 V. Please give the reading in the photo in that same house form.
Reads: 30 V
